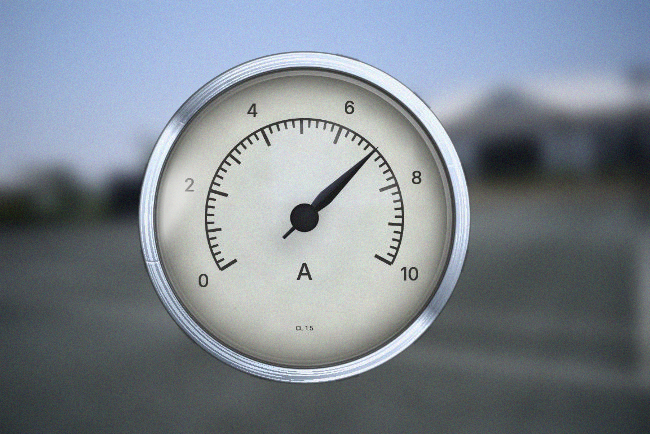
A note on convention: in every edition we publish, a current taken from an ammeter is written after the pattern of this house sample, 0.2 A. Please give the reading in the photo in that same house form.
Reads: 7 A
